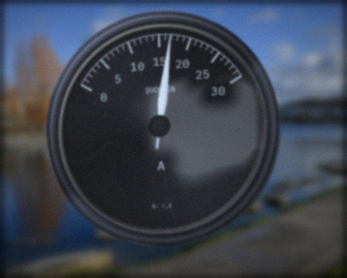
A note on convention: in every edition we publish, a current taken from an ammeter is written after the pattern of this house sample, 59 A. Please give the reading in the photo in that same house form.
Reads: 17 A
